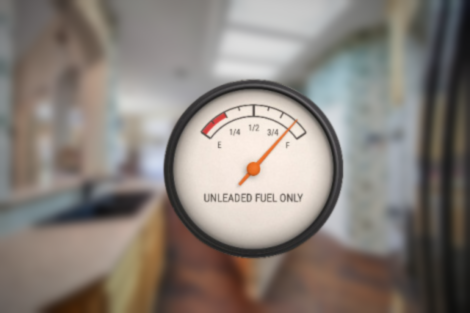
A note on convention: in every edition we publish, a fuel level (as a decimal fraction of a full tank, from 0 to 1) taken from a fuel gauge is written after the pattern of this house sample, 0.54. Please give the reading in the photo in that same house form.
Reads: 0.875
